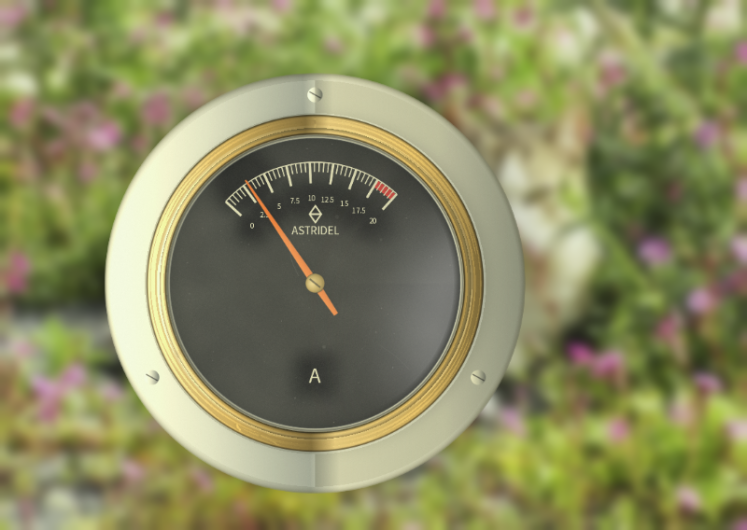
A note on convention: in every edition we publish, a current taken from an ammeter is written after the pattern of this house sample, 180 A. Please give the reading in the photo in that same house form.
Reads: 3 A
